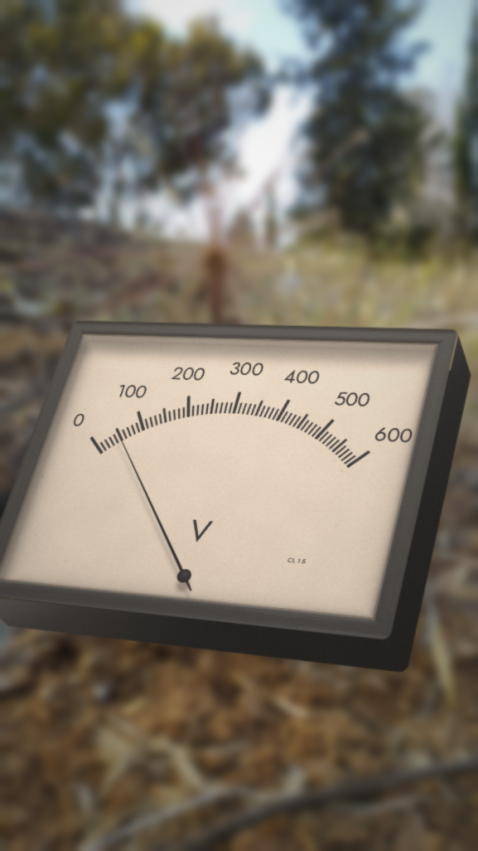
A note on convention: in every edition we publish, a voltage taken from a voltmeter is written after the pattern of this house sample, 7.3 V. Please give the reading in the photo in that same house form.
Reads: 50 V
